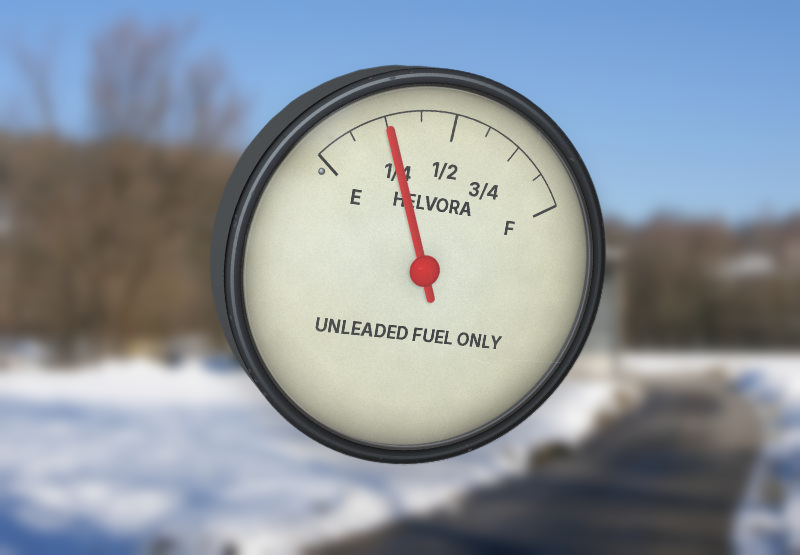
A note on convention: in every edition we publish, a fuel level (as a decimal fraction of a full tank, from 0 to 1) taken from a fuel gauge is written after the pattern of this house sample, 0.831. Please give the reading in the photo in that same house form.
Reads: 0.25
